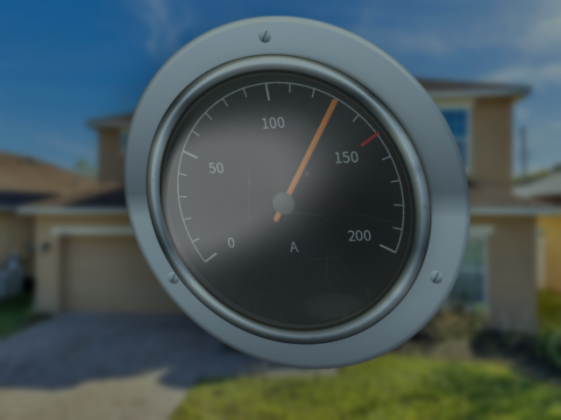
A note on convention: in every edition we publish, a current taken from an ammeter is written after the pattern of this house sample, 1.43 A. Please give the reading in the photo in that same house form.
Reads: 130 A
